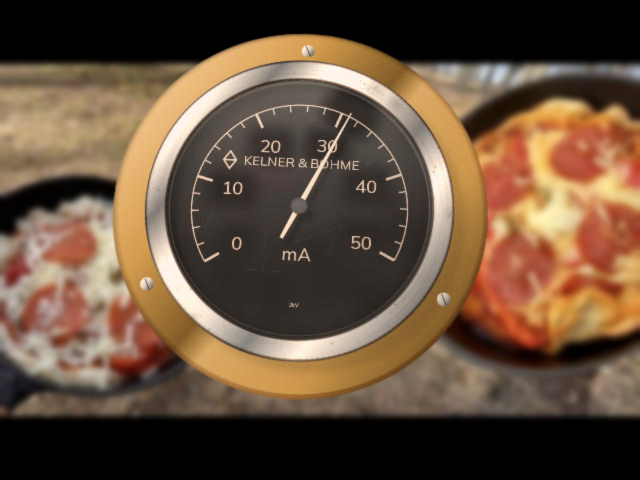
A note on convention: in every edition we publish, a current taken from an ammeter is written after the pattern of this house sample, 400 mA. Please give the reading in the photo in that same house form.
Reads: 31 mA
